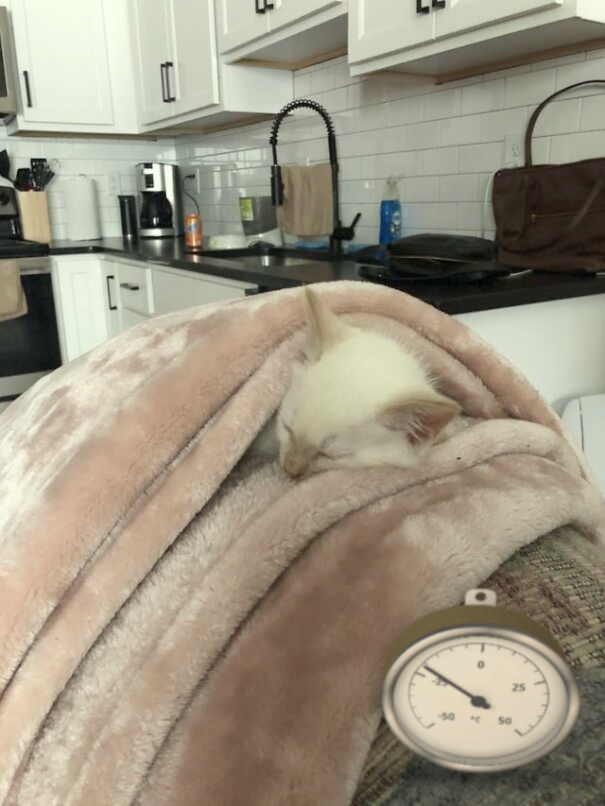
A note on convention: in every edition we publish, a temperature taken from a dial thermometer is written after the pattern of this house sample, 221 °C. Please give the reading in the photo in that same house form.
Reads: -20 °C
